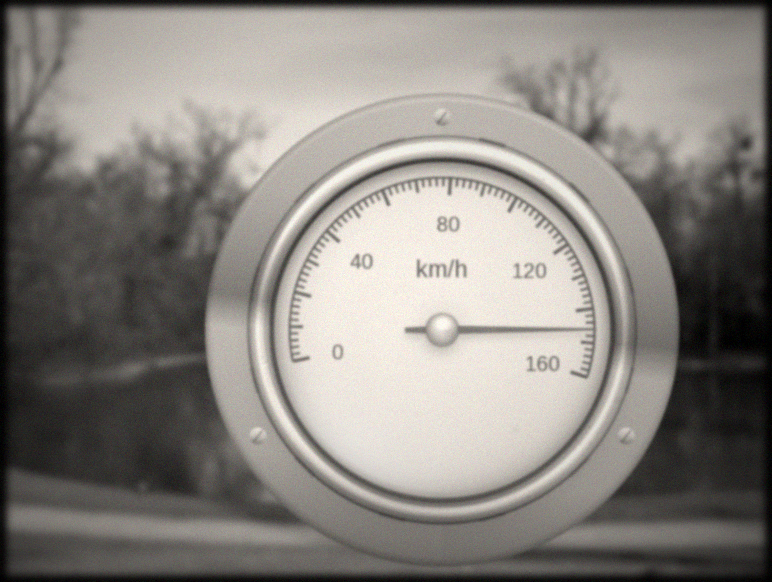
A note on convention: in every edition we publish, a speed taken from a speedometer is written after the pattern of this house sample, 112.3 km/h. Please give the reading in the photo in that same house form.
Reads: 146 km/h
